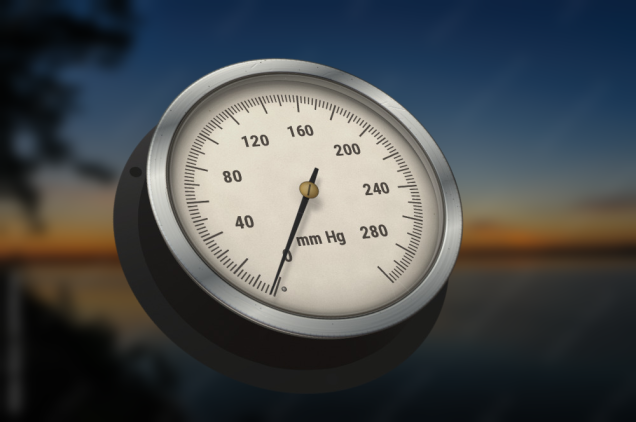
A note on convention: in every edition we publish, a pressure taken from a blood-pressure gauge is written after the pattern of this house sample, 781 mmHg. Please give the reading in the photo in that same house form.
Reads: 2 mmHg
